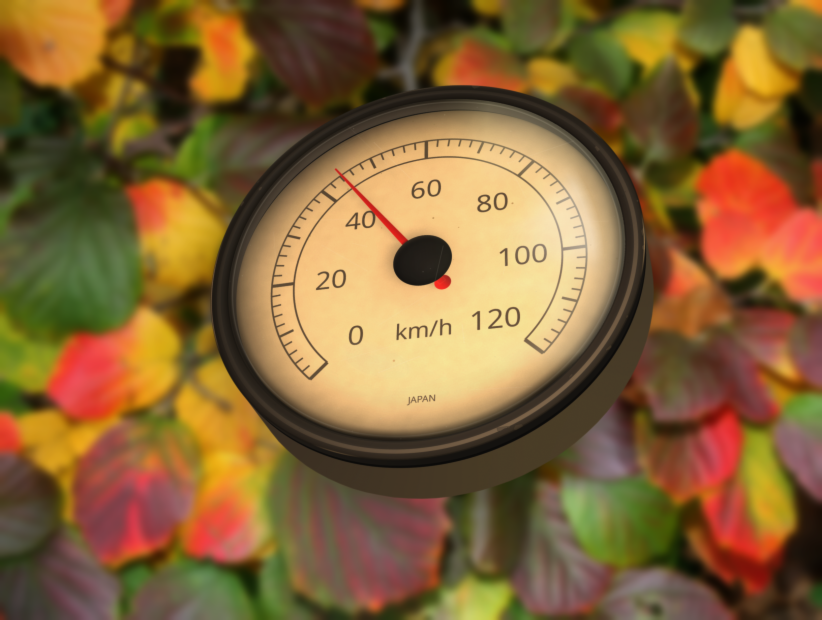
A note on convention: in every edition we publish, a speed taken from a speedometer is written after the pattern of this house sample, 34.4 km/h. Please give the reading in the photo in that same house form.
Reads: 44 km/h
